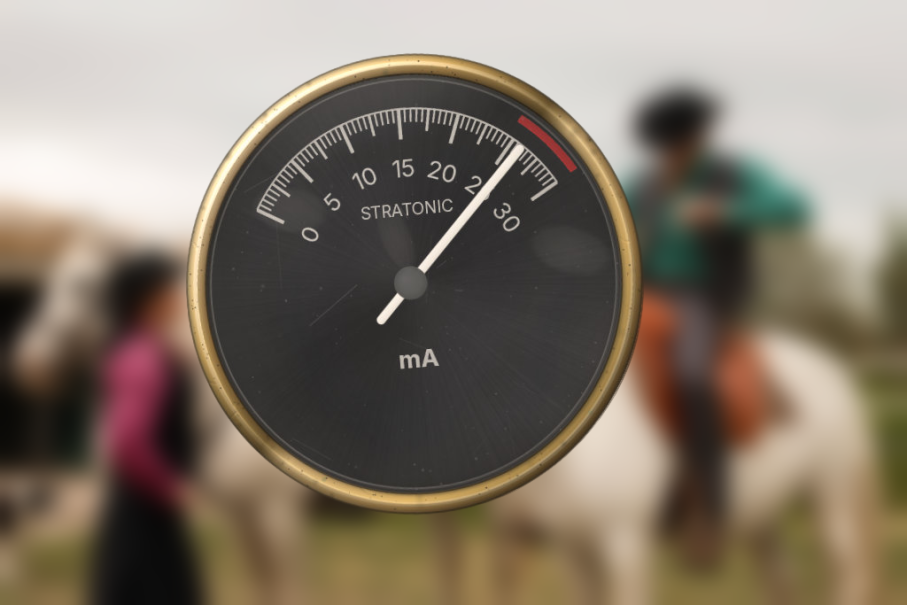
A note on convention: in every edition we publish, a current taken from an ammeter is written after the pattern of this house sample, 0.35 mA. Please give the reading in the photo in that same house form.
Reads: 26 mA
